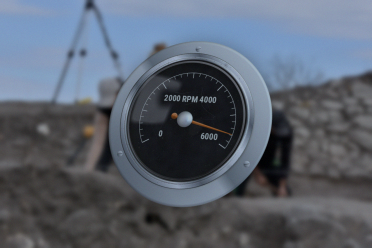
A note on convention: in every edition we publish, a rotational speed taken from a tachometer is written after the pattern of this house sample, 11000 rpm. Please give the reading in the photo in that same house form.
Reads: 5600 rpm
